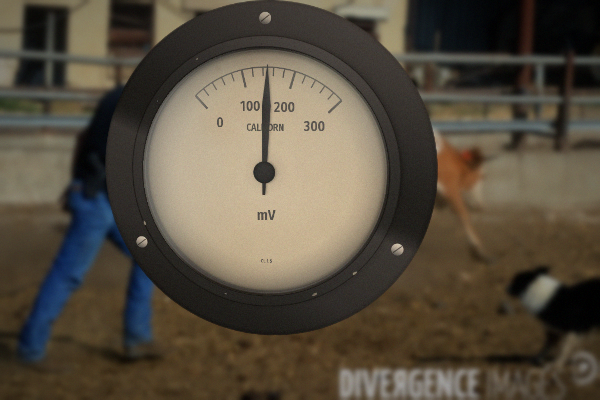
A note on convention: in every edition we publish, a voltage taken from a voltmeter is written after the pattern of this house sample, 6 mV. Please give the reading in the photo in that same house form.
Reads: 150 mV
